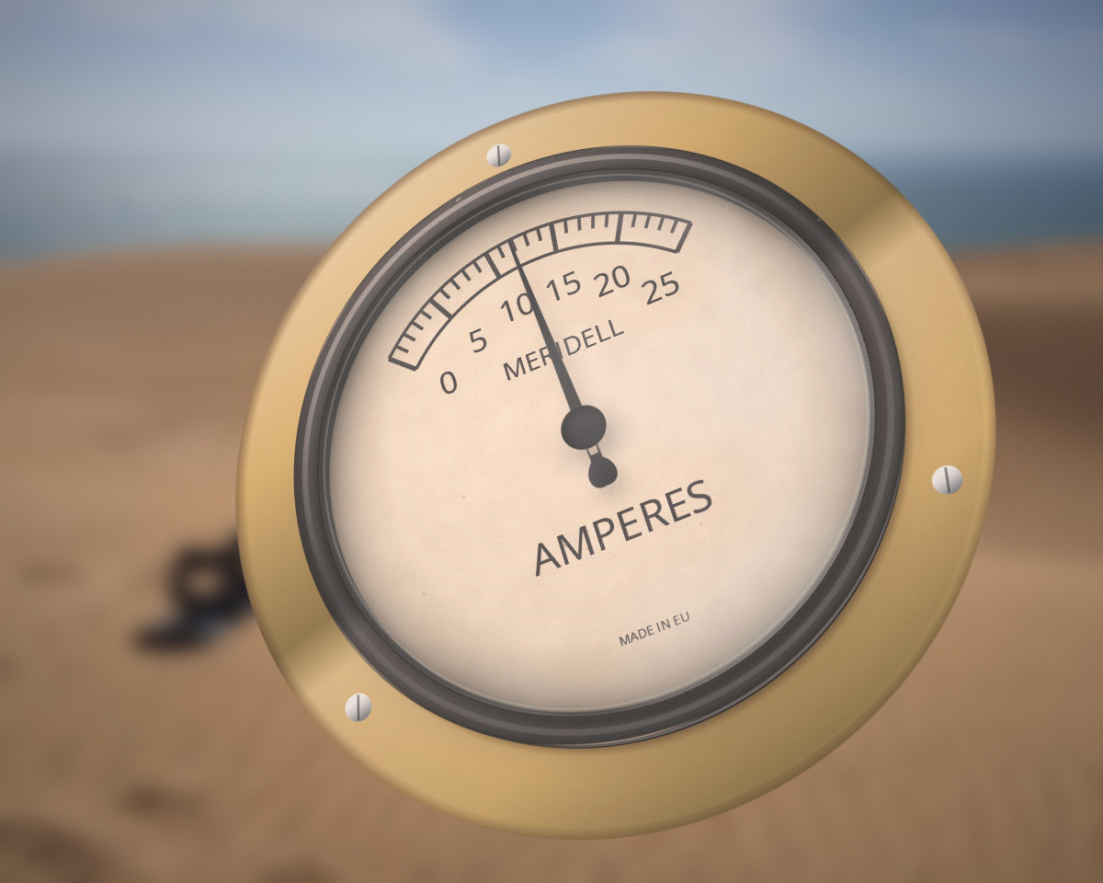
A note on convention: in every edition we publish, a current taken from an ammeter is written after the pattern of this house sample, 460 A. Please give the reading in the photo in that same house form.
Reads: 12 A
